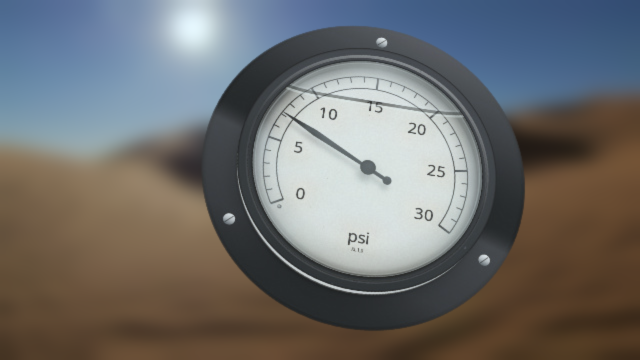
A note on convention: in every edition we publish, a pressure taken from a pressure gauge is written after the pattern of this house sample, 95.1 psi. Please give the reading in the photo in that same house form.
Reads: 7 psi
